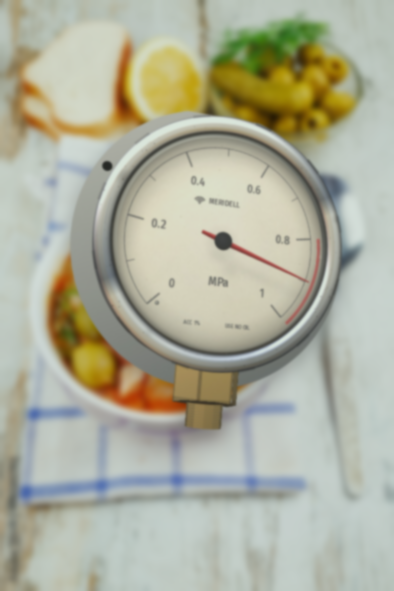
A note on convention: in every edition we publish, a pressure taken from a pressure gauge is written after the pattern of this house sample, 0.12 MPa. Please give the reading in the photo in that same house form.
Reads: 0.9 MPa
